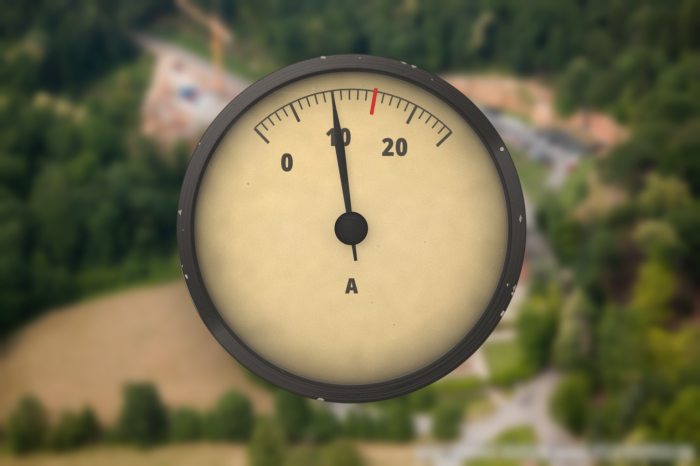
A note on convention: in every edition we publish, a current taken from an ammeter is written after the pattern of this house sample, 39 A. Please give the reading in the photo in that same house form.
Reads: 10 A
